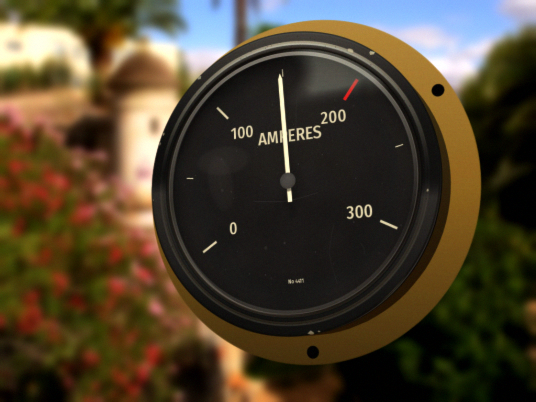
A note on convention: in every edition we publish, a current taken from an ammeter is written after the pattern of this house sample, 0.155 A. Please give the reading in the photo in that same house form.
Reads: 150 A
